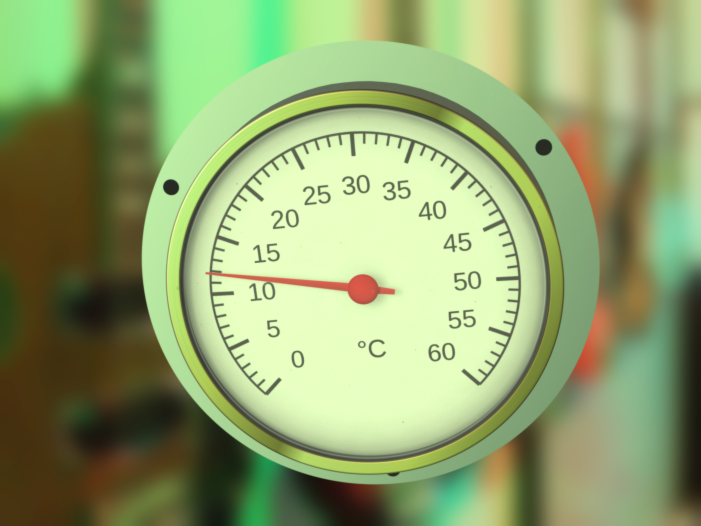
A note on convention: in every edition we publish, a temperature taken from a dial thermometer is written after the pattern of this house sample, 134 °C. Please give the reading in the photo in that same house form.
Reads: 12 °C
